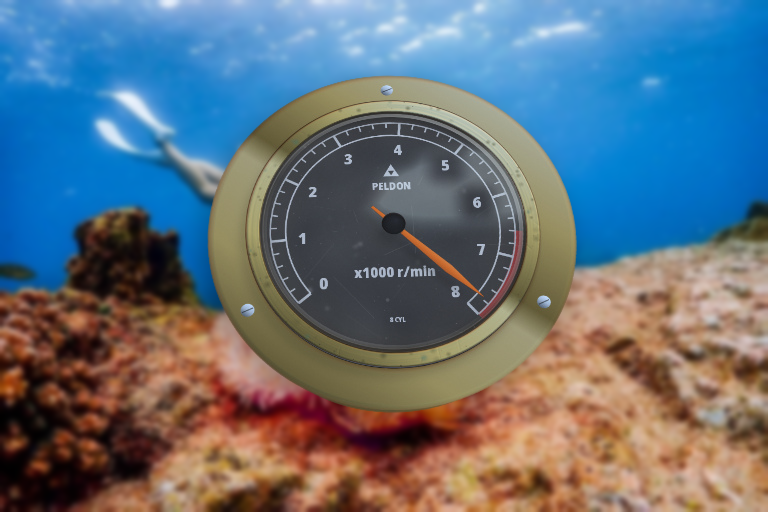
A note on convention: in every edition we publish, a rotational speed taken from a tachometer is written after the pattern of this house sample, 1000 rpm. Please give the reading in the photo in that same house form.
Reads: 7800 rpm
